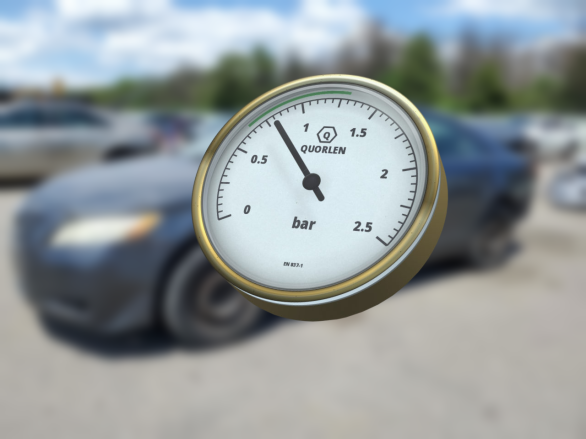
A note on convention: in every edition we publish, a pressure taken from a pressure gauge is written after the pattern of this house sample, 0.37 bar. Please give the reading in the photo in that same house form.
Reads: 0.8 bar
